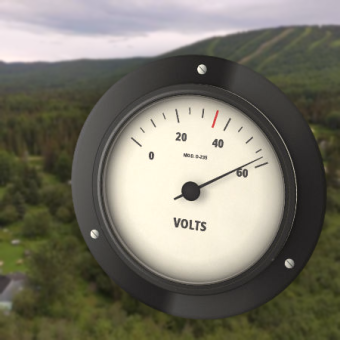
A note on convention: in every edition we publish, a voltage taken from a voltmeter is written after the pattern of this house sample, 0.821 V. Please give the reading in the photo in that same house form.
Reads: 57.5 V
